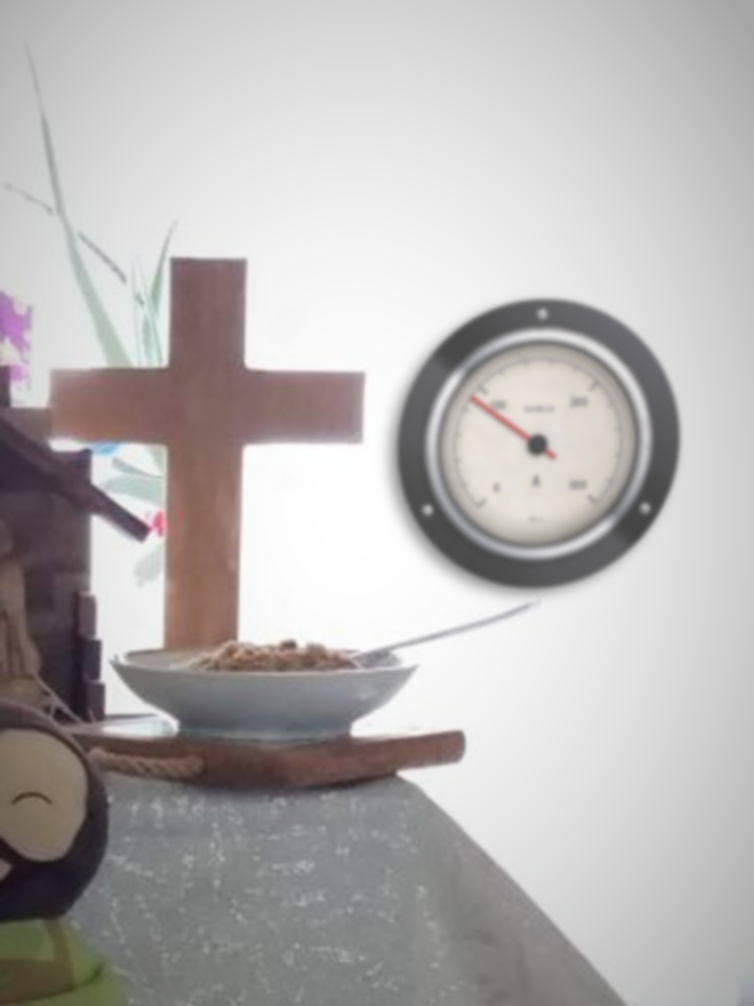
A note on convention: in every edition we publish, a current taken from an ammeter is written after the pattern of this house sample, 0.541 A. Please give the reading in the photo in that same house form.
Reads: 90 A
